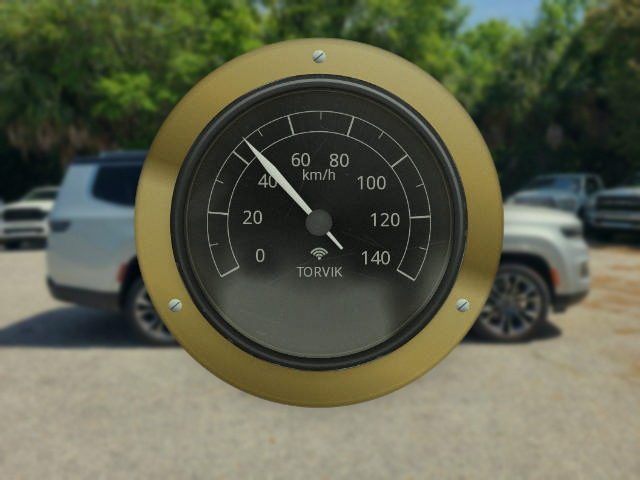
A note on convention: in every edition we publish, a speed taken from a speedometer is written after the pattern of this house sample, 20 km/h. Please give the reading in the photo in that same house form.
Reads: 45 km/h
